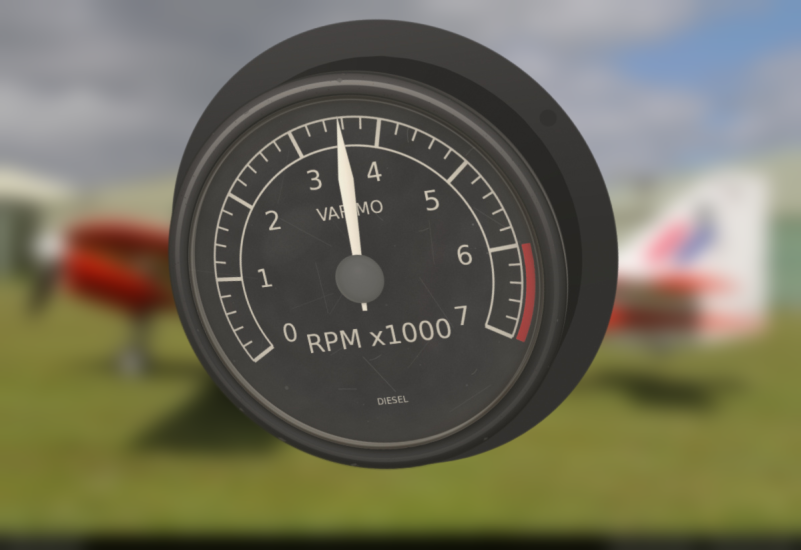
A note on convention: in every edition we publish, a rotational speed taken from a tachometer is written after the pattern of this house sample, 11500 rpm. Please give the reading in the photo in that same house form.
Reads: 3600 rpm
